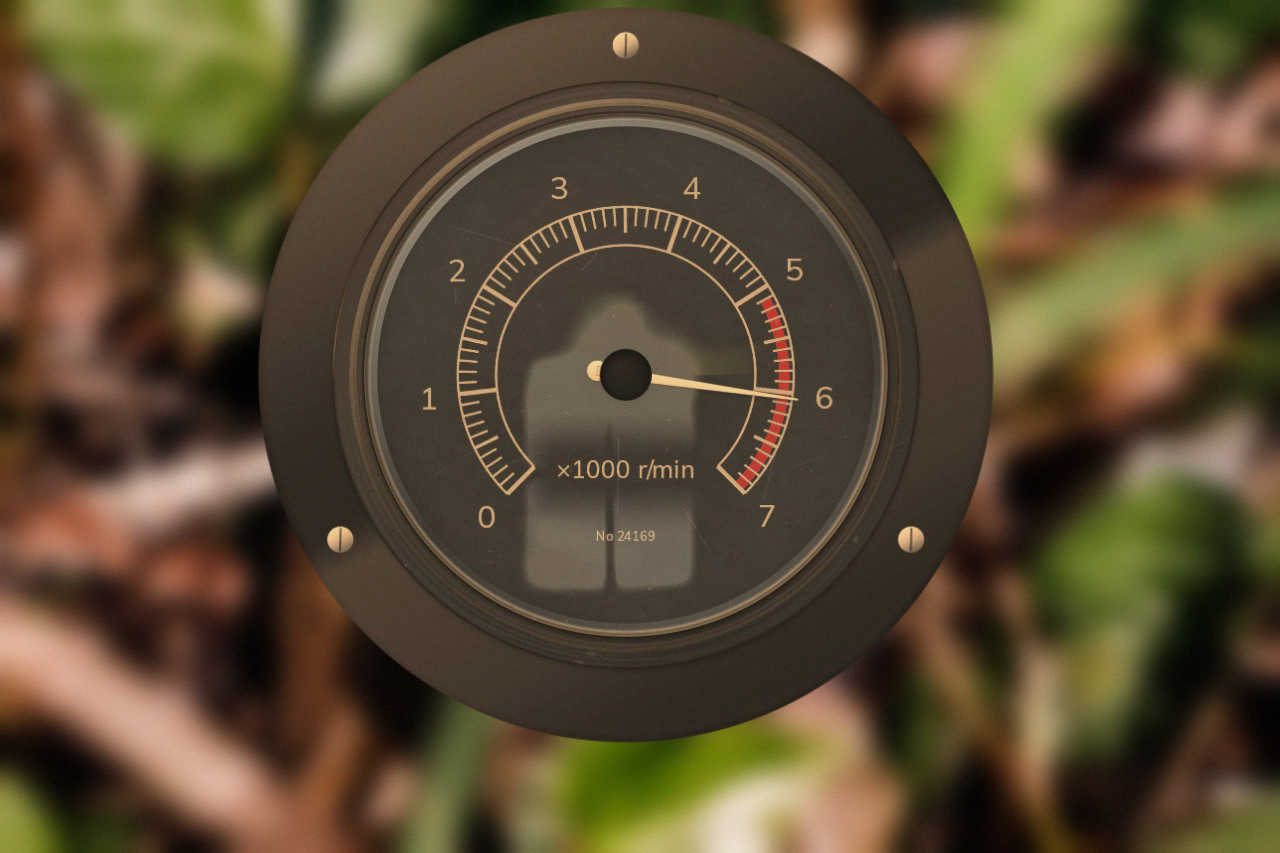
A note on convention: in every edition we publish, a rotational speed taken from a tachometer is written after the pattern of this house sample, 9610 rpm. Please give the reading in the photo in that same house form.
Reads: 6050 rpm
